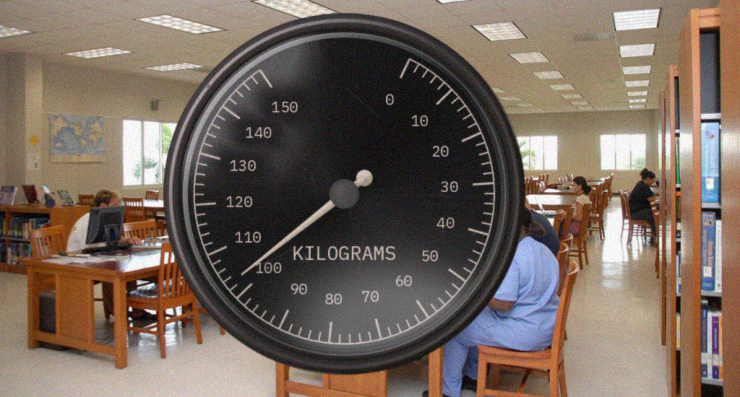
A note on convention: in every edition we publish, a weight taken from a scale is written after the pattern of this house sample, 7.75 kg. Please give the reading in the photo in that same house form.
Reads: 103 kg
